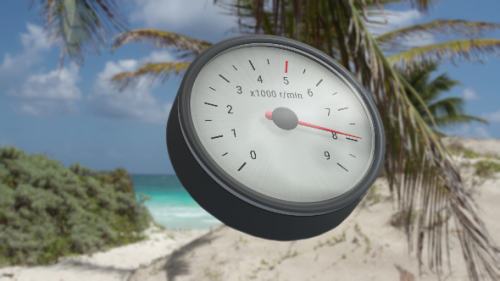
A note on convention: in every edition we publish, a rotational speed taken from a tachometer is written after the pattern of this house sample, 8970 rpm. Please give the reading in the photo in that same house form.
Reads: 8000 rpm
